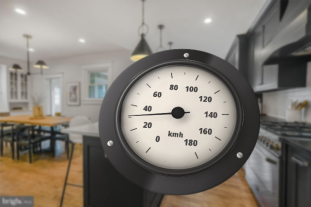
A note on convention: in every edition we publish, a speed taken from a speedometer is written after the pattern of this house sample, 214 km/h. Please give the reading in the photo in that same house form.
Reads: 30 km/h
